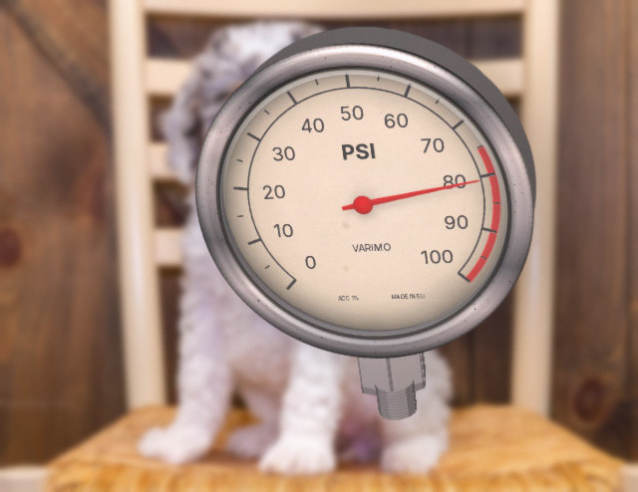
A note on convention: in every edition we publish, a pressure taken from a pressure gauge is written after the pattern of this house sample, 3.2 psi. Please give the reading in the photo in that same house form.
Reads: 80 psi
